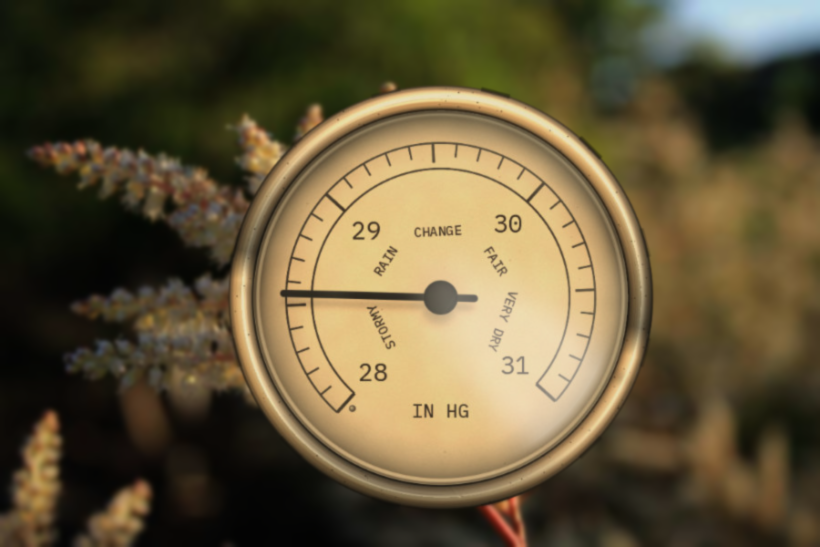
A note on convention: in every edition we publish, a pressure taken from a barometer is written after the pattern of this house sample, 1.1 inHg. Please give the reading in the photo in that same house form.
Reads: 28.55 inHg
